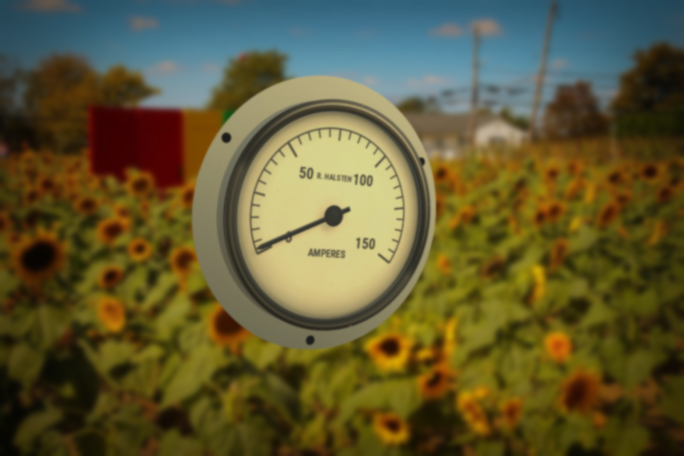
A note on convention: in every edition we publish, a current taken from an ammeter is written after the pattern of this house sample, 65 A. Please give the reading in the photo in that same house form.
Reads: 2.5 A
